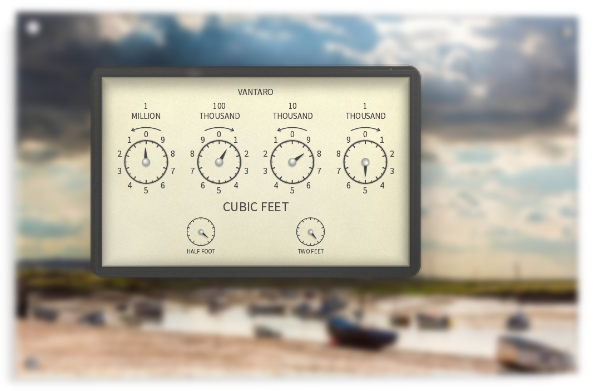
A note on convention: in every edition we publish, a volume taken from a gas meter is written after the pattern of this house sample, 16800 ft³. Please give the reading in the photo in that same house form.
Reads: 8500 ft³
